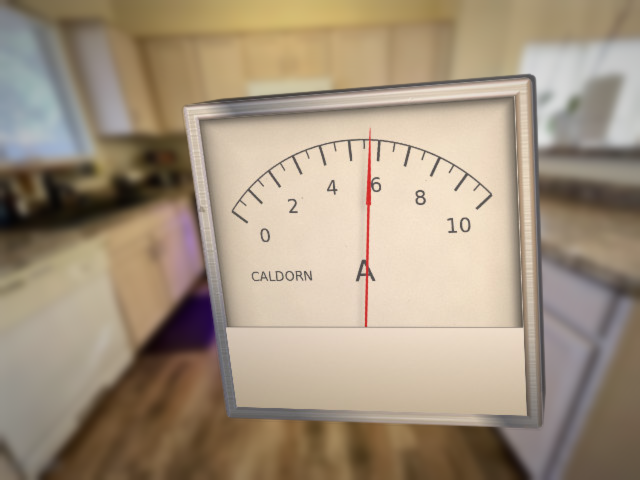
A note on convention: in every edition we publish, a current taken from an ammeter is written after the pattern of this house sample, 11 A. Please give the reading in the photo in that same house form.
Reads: 5.75 A
